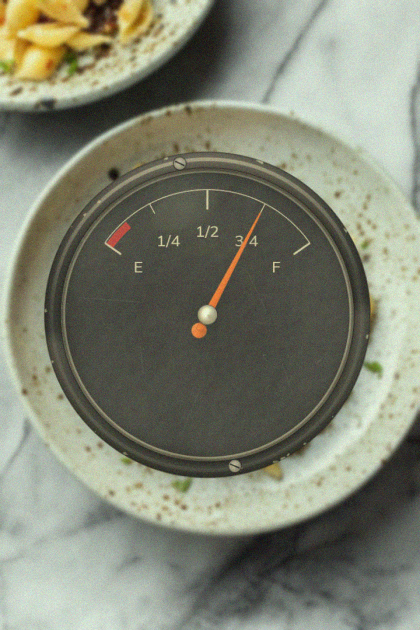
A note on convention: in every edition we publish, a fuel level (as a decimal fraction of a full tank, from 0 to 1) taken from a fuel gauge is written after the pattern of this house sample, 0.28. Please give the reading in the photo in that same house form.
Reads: 0.75
